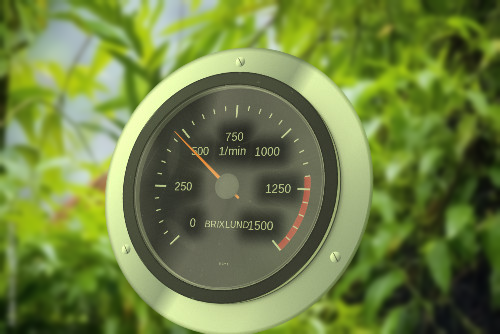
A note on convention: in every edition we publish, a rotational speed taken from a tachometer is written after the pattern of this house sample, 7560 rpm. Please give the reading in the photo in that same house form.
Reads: 475 rpm
